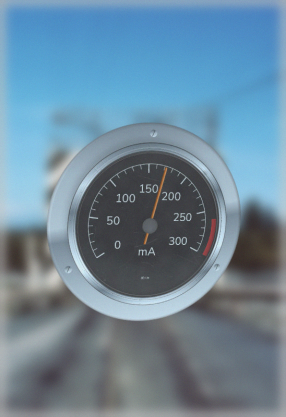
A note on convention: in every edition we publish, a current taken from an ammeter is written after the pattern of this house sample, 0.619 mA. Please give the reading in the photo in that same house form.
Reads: 170 mA
